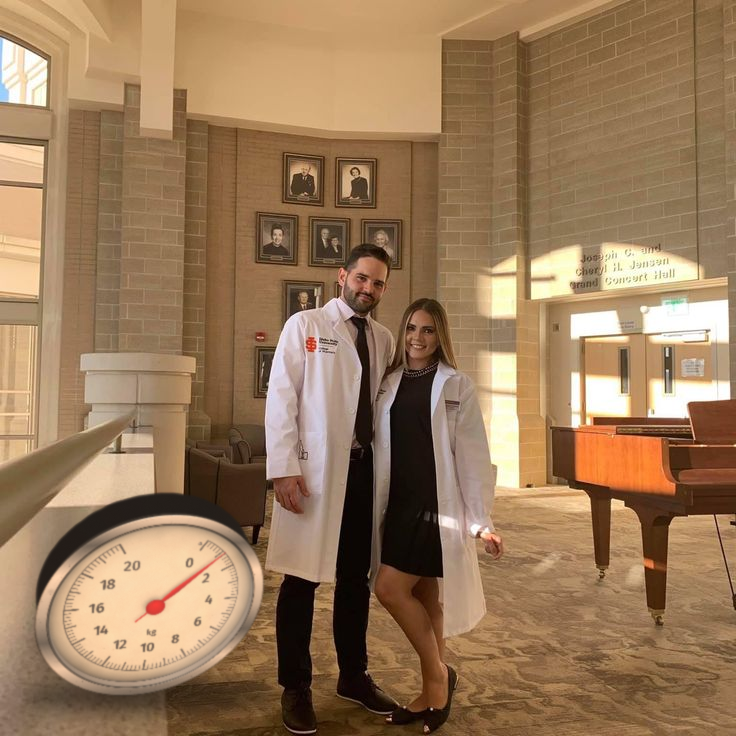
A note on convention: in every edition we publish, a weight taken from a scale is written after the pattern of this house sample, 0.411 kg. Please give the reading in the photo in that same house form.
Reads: 1 kg
